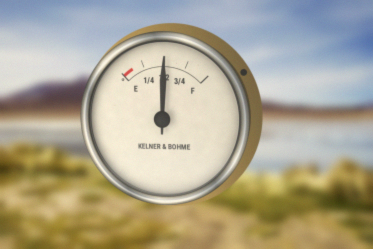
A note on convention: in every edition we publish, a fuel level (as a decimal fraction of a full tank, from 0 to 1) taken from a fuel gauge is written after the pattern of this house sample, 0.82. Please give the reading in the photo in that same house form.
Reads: 0.5
